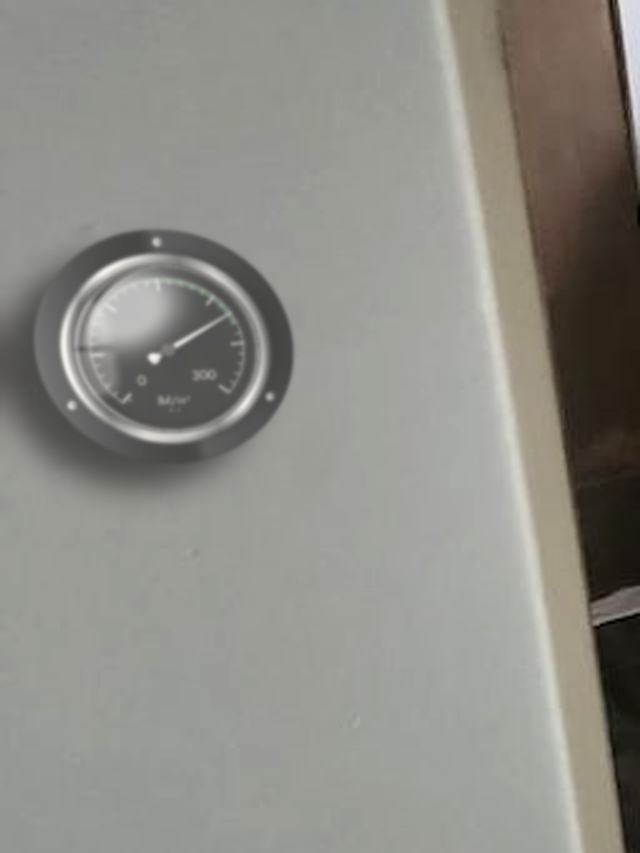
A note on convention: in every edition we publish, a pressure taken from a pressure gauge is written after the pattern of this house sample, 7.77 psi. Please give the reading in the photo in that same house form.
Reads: 220 psi
